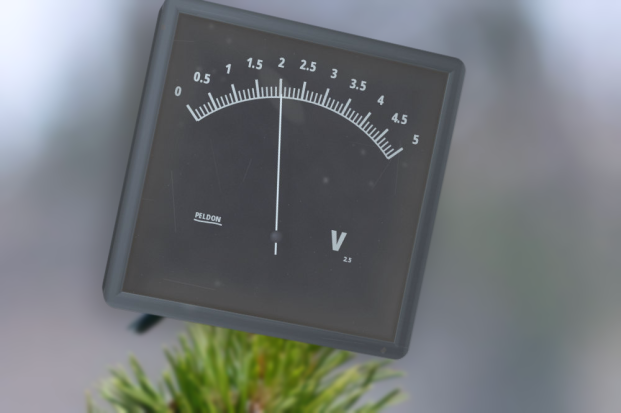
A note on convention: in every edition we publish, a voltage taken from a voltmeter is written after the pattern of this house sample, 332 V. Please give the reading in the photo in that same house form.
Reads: 2 V
